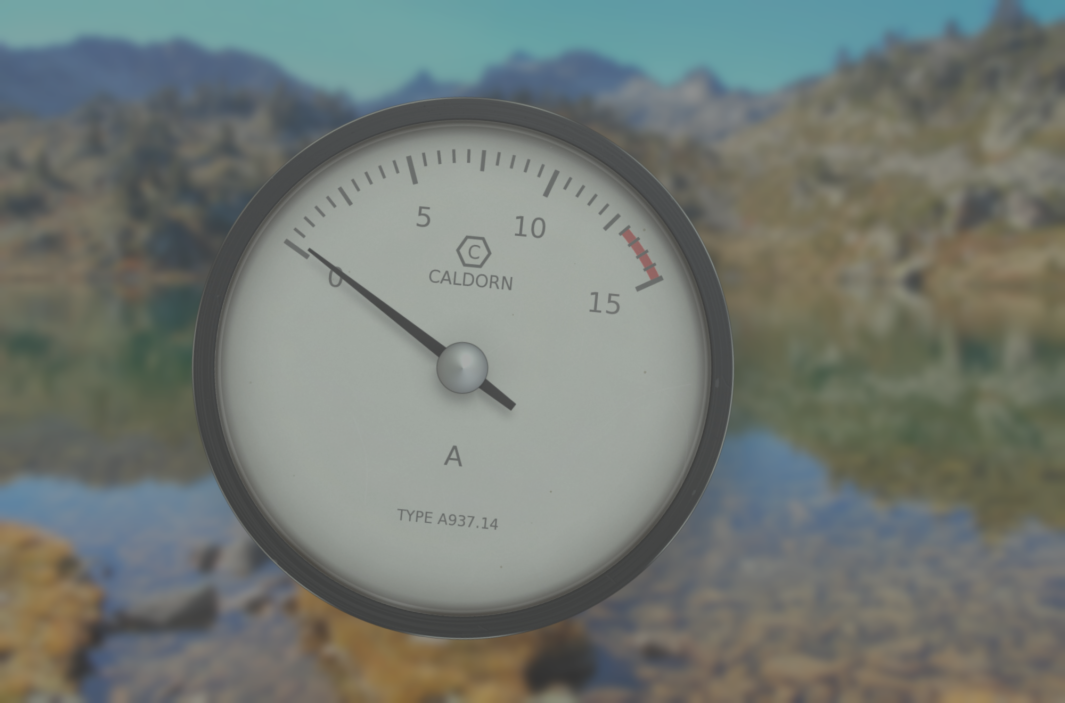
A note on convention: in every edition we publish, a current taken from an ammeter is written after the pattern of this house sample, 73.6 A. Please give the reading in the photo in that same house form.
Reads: 0.25 A
